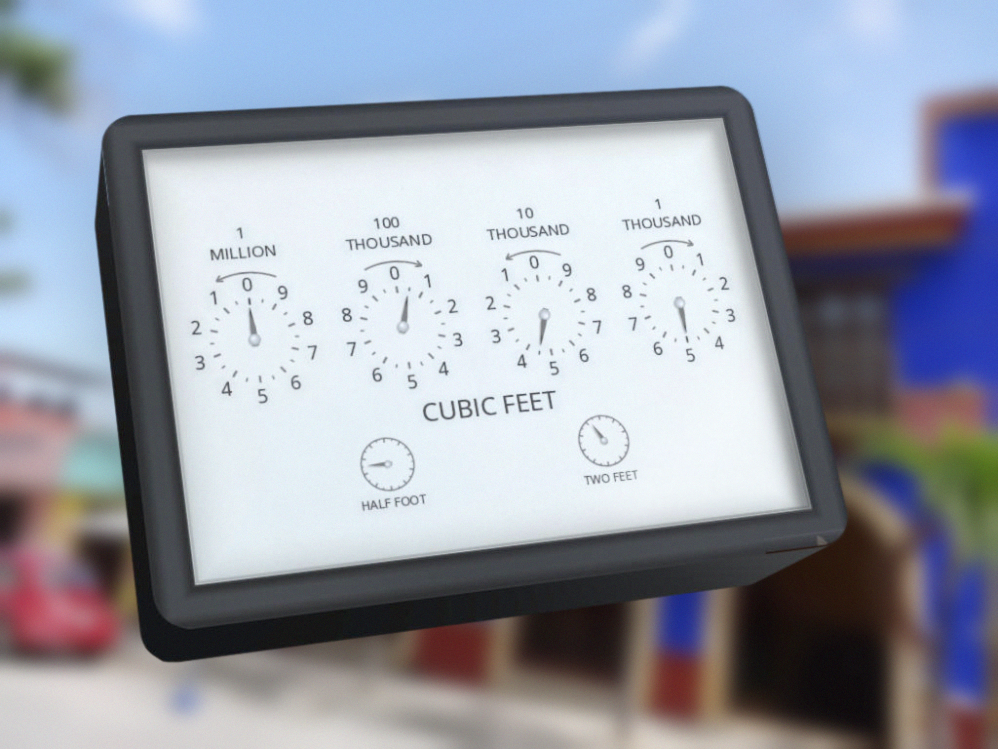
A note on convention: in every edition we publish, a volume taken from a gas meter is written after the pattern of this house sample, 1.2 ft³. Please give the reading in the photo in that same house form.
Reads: 4500 ft³
